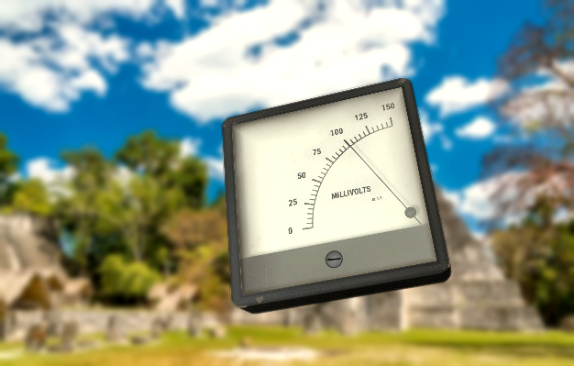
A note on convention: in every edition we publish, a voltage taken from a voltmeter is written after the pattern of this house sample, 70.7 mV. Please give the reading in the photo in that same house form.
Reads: 100 mV
